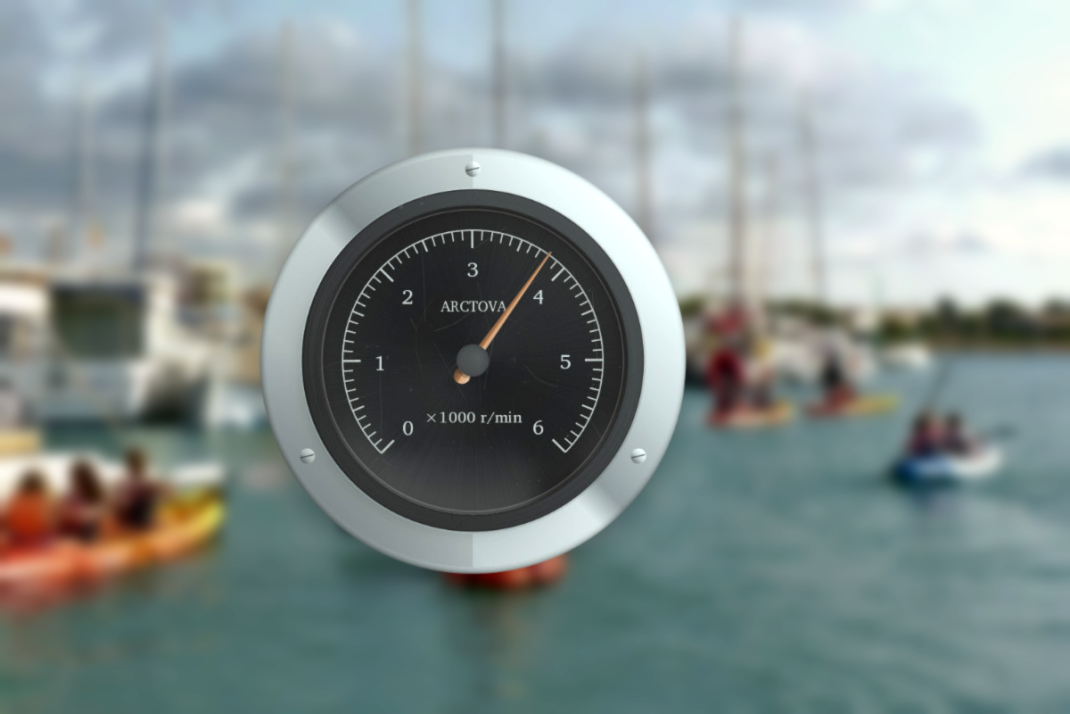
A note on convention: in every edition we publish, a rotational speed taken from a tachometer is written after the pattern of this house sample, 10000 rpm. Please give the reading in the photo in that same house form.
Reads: 3800 rpm
